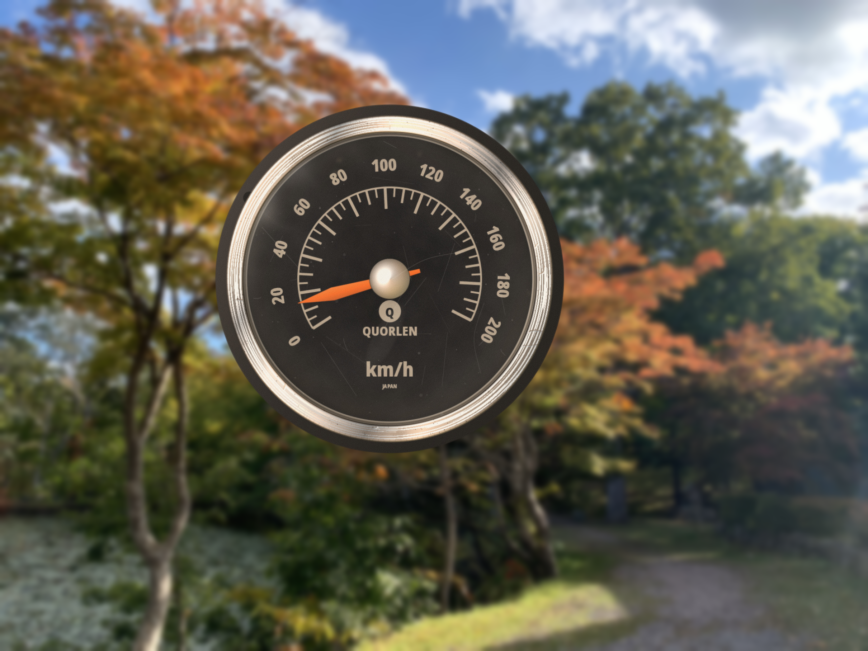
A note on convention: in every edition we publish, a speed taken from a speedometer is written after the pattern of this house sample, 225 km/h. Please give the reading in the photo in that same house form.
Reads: 15 km/h
